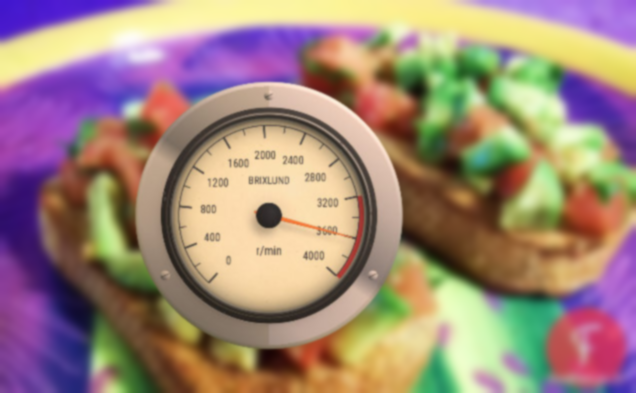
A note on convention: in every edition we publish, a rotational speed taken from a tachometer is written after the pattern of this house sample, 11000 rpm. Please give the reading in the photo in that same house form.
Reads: 3600 rpm
